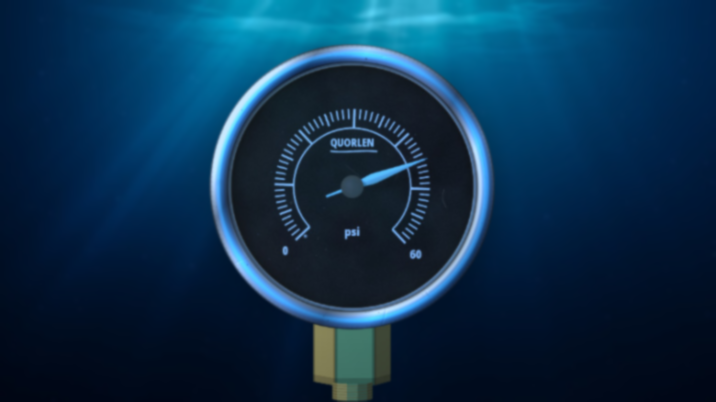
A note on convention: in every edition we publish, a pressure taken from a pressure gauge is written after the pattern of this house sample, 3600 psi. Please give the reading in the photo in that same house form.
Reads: 45 psi
